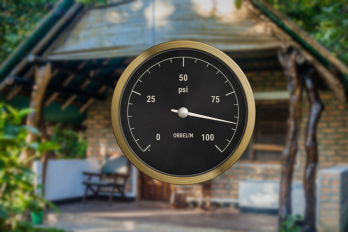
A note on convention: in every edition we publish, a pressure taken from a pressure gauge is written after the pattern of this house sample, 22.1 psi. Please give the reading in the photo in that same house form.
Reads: 87.5 psi
